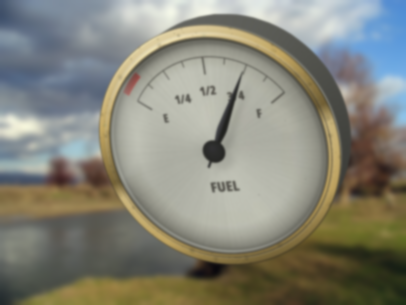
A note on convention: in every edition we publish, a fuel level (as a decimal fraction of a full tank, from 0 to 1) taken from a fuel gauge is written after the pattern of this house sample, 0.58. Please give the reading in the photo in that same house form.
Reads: 0.75
